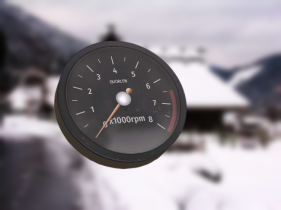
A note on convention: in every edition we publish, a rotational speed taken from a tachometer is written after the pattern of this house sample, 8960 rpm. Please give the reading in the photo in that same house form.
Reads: 0 rpm
